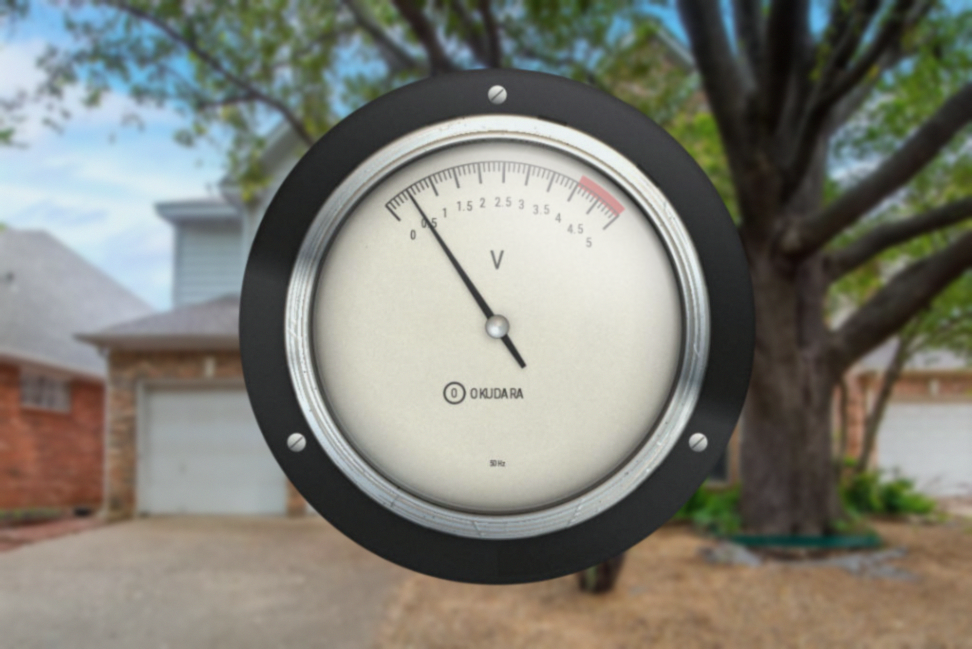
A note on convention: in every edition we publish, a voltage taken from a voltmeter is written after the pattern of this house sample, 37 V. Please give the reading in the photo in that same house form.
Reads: 0.5 V
